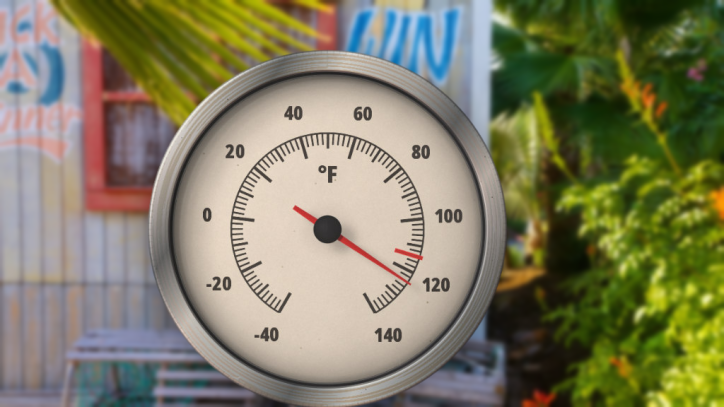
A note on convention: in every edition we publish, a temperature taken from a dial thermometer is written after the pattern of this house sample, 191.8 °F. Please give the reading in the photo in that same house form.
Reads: 124 °F
